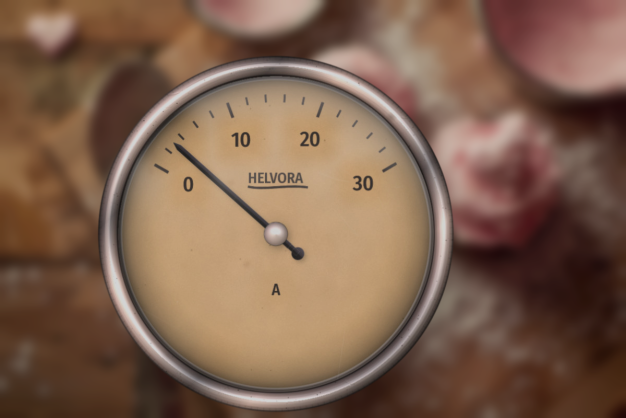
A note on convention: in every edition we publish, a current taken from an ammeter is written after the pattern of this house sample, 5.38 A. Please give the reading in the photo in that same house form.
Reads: 3 A
